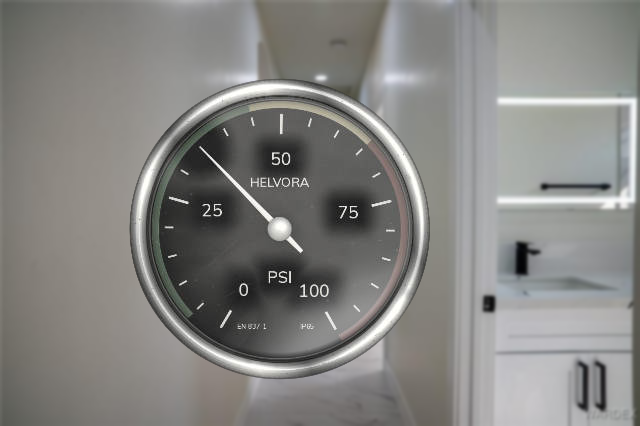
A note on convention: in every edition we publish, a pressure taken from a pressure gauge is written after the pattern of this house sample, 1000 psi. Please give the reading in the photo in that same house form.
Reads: 35 psi
